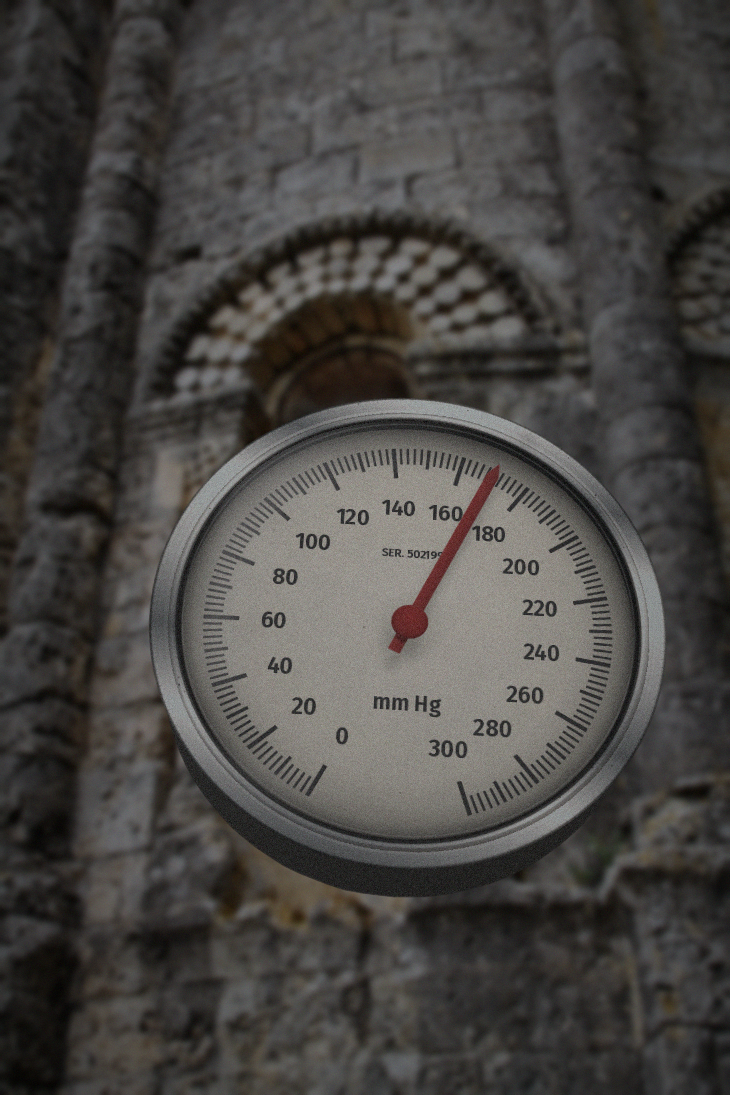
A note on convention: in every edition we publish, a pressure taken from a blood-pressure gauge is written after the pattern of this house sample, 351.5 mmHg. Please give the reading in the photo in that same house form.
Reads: 170 mmHg
